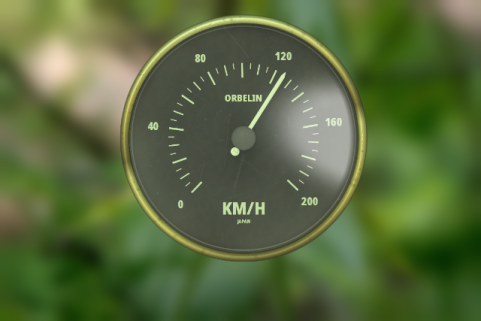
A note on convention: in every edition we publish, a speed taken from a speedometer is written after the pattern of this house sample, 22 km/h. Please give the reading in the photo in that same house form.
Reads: 125 km/h
